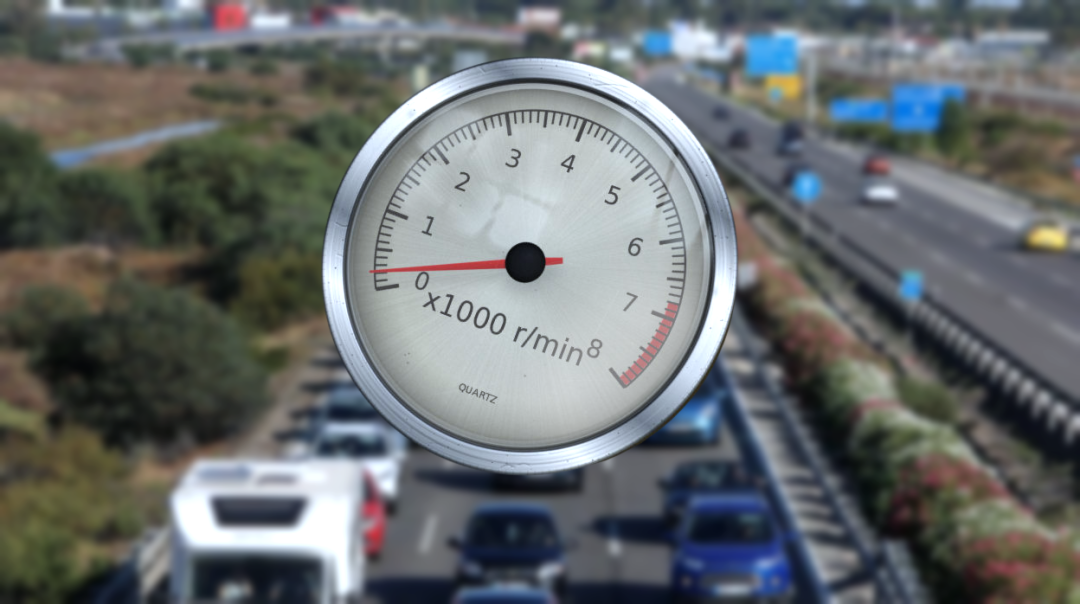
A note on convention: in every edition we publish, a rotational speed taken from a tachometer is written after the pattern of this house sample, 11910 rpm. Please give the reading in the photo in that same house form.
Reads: 200 rpm
